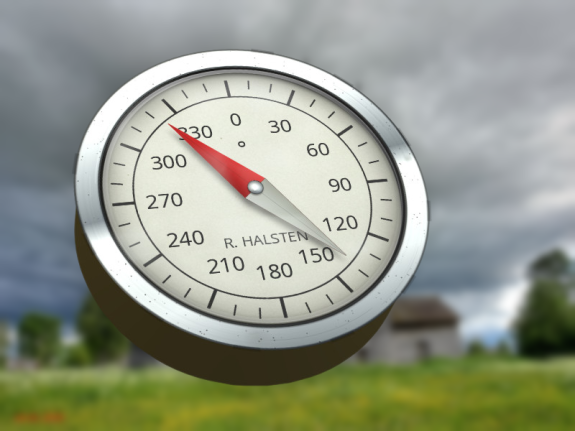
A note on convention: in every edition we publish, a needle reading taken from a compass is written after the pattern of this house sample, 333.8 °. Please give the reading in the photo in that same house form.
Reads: 320 °
